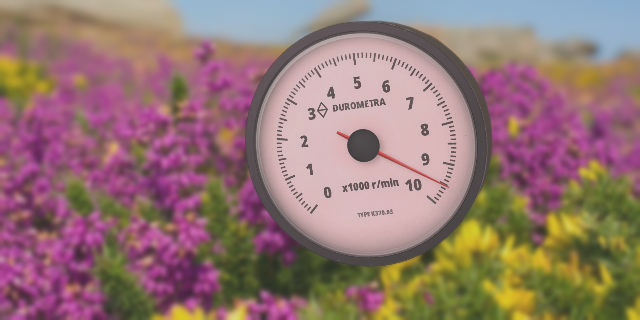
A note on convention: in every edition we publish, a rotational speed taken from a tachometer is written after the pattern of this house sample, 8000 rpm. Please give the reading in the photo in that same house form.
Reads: 9500 rpm
